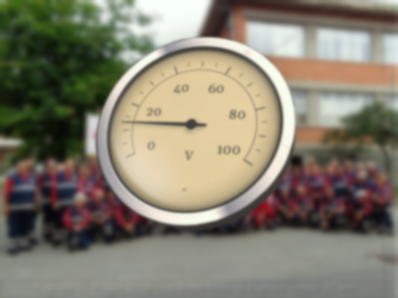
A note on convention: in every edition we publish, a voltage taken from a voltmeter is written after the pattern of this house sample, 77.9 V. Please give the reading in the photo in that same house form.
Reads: 12.5 V
